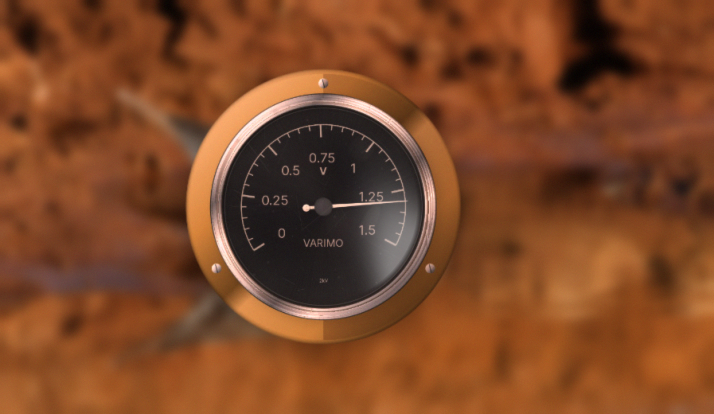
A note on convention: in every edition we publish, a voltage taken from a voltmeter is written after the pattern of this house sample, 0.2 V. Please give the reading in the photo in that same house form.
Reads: 1.3 V
